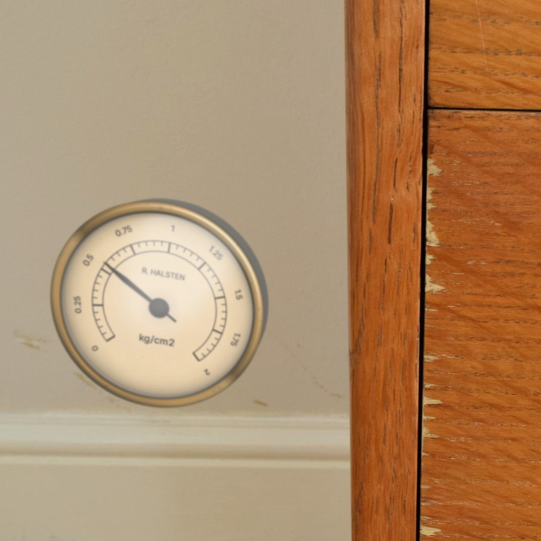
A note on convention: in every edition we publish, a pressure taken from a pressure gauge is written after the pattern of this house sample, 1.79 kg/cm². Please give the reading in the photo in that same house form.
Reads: 0.55 kg/cm²
